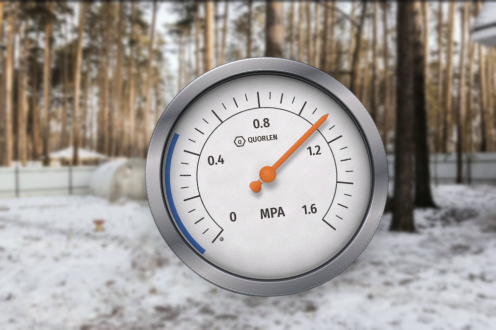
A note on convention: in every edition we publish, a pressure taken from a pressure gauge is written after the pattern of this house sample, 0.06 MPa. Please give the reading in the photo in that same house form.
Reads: 1.1 MPa
